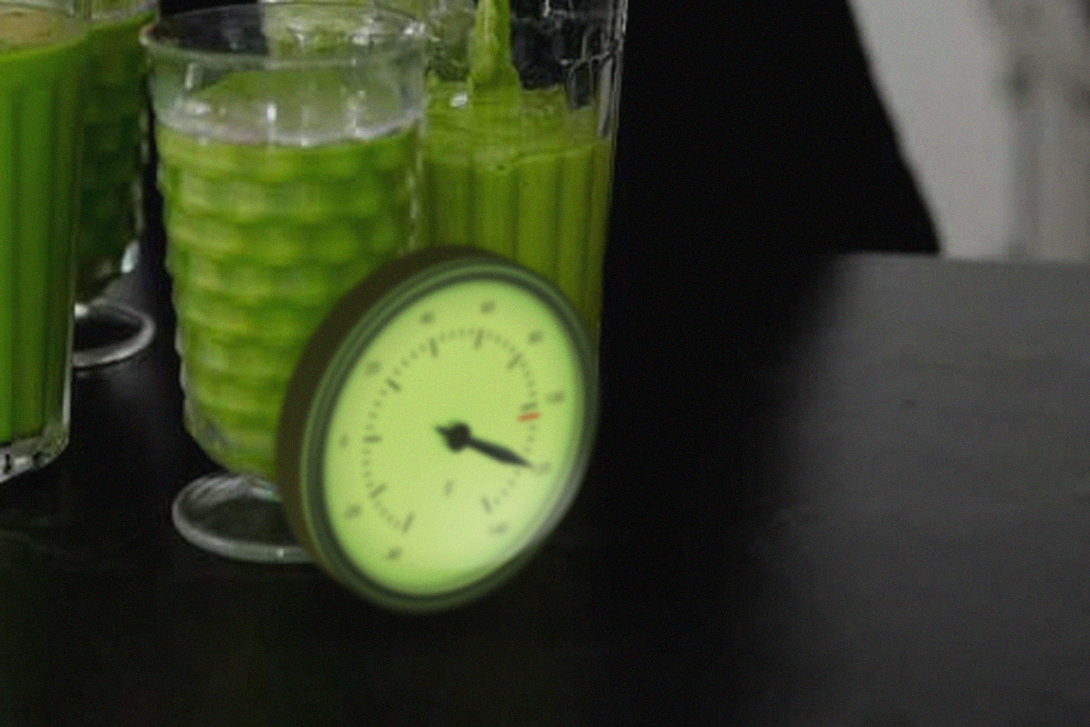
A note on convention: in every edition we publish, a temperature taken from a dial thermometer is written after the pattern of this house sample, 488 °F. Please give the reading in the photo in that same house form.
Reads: 120 °F
